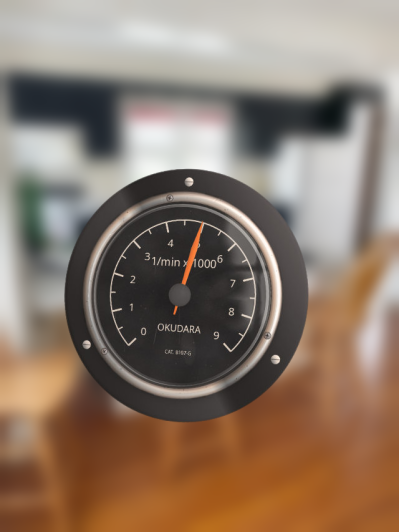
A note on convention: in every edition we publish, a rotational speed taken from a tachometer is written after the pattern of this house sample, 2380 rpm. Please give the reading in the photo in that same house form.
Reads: 5000 rpm
